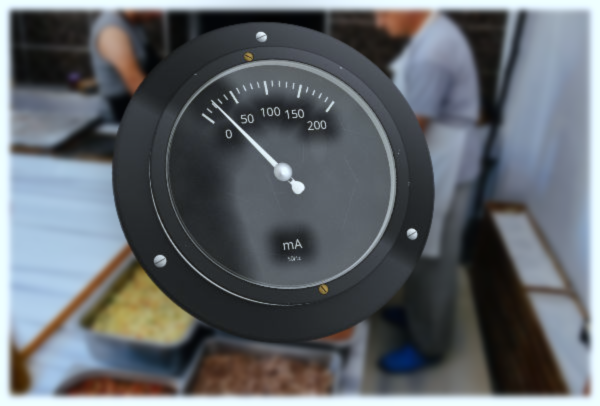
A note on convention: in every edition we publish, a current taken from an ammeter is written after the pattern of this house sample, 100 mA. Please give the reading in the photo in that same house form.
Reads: 20 mA
